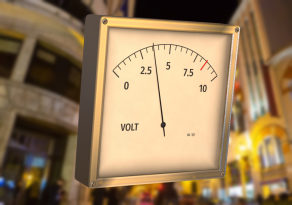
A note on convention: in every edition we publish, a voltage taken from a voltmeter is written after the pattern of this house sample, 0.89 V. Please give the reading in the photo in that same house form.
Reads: 3.5 V
